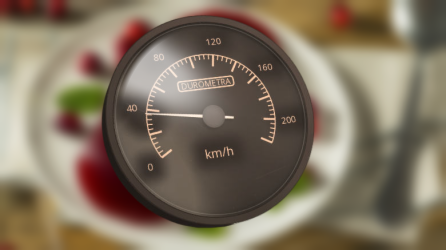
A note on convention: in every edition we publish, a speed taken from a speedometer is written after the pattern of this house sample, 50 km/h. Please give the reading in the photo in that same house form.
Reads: 36 km/h
